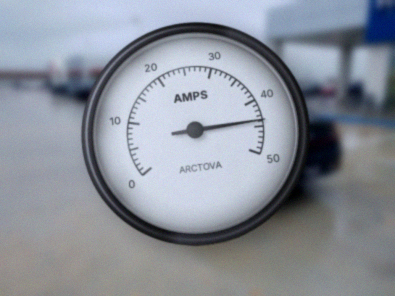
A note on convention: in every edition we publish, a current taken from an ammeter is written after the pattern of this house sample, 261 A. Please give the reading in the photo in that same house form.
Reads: 44 A
